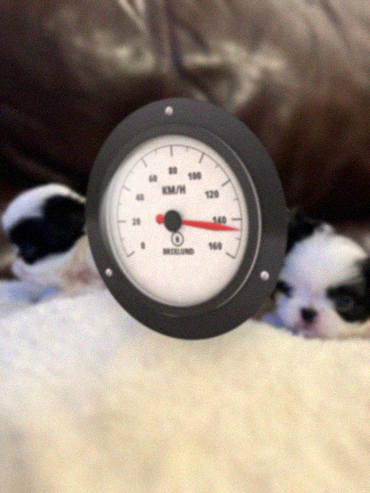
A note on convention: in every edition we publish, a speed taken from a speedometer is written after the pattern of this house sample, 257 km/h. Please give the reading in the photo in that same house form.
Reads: 145 km/h
